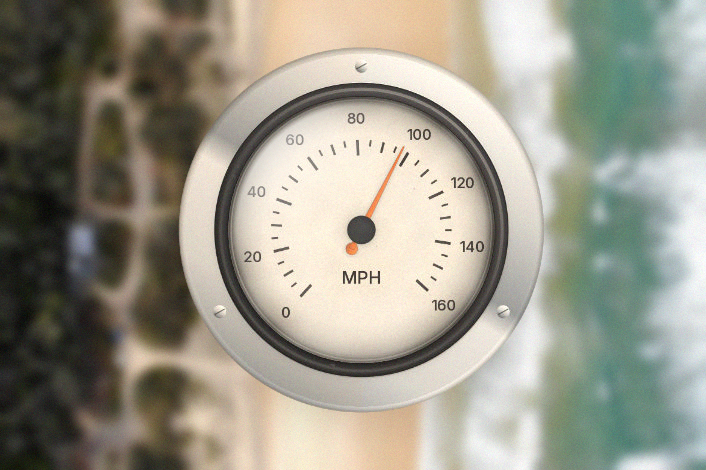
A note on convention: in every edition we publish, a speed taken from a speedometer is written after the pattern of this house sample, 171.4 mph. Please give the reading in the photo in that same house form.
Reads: 97.5 mph
